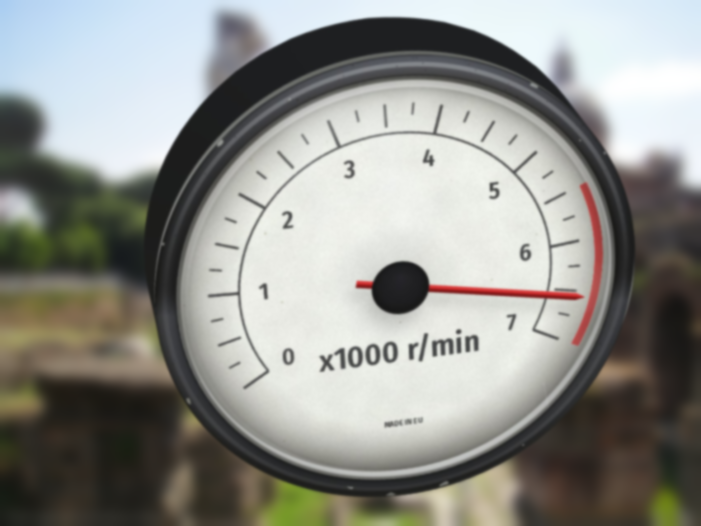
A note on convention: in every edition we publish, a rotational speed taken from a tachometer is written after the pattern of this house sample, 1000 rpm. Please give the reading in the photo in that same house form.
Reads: 6500 rpm
